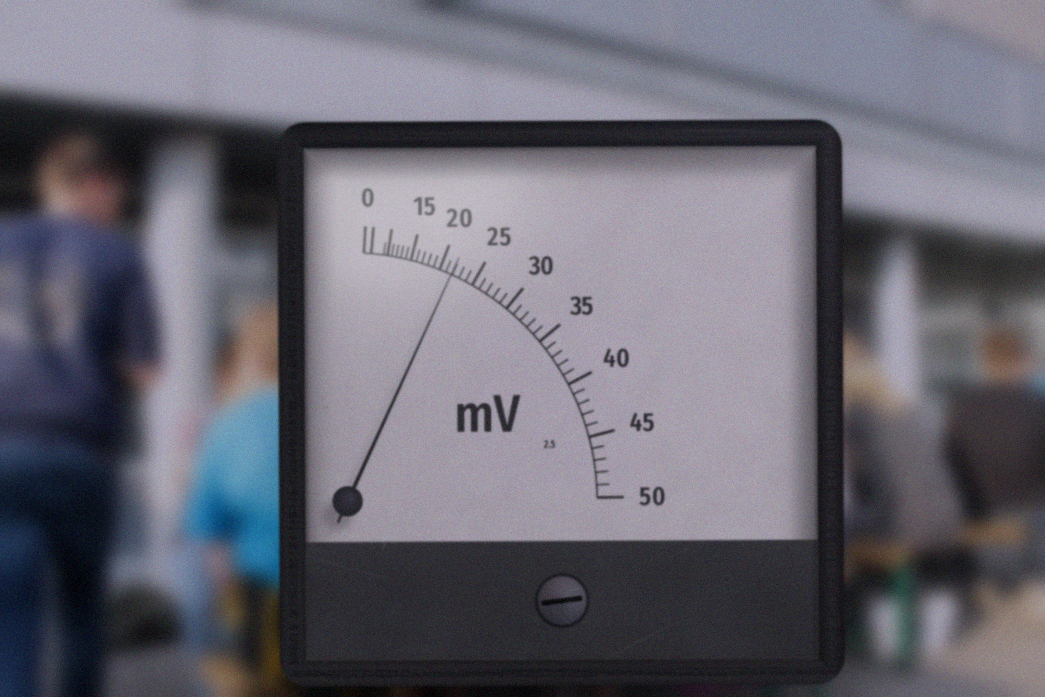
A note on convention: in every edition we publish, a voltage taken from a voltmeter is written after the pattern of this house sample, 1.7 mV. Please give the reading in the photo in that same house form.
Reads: 22 mV
